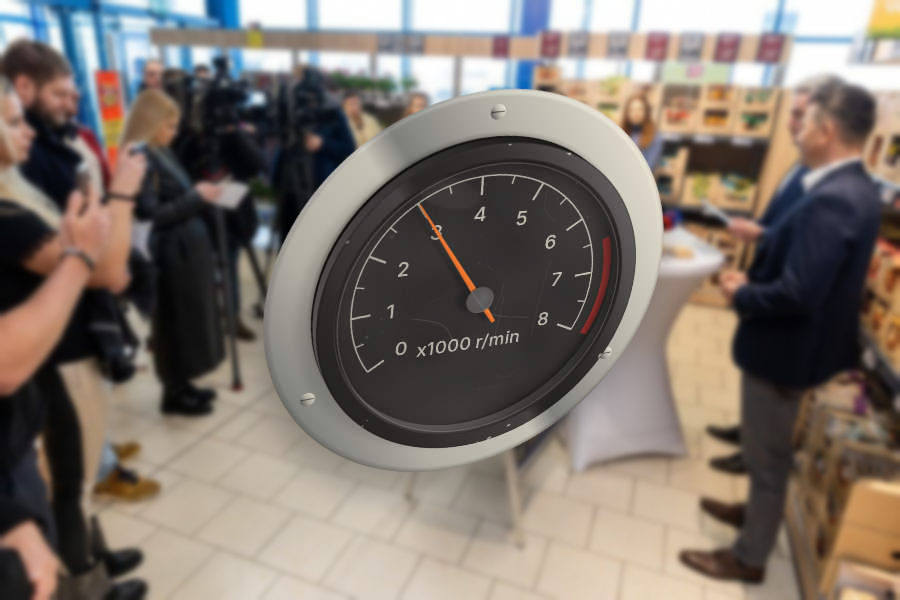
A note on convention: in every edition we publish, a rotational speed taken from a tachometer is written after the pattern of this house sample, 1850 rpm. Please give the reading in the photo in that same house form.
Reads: 3000 rpm
